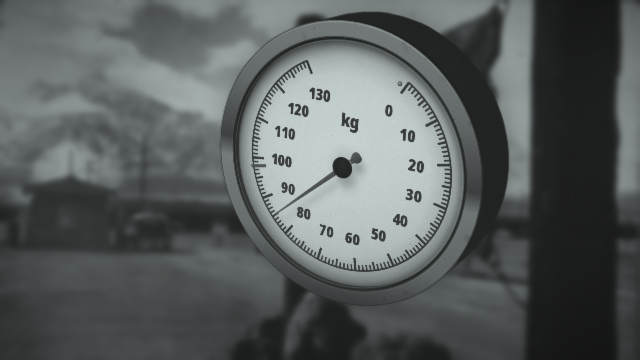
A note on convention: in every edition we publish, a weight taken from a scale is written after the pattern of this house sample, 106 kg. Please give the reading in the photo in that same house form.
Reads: 85 kg
